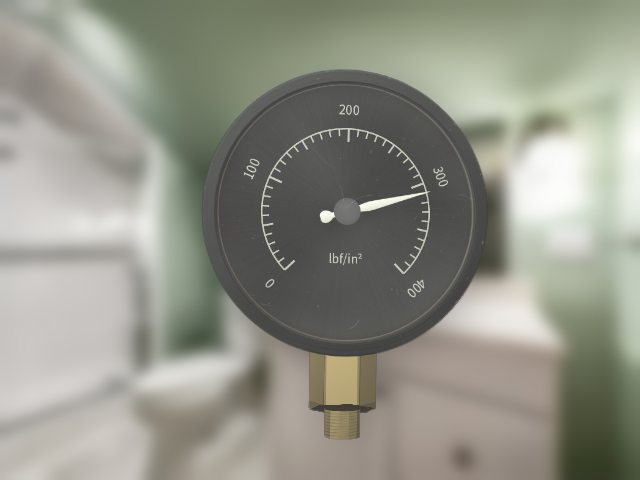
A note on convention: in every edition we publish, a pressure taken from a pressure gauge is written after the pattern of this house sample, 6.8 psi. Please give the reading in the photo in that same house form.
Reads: 310 psi
